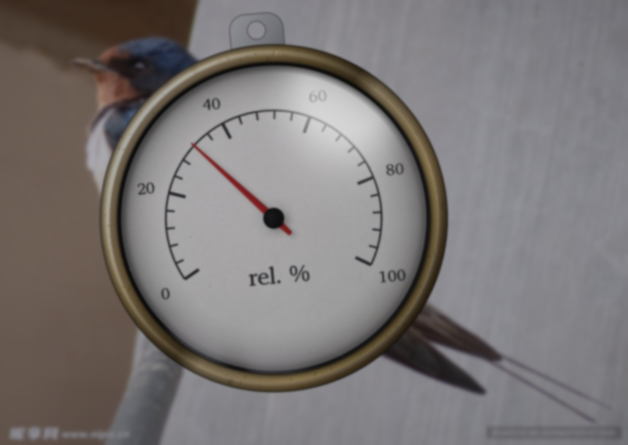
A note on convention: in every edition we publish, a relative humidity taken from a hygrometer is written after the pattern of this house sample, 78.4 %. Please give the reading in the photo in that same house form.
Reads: 32 %
